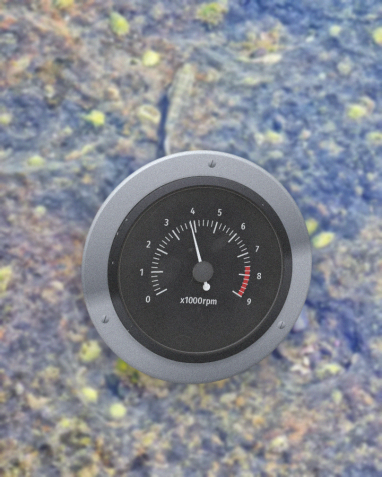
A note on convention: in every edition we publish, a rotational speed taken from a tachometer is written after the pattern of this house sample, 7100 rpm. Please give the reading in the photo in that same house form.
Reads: 3800 rpm
